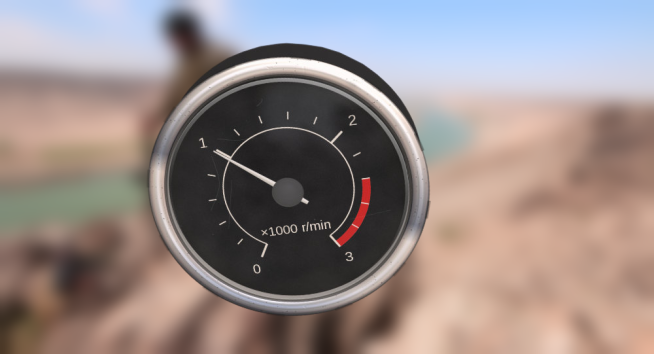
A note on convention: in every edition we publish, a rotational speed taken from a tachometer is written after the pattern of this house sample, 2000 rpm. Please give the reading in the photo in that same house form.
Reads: 1000 rpm
